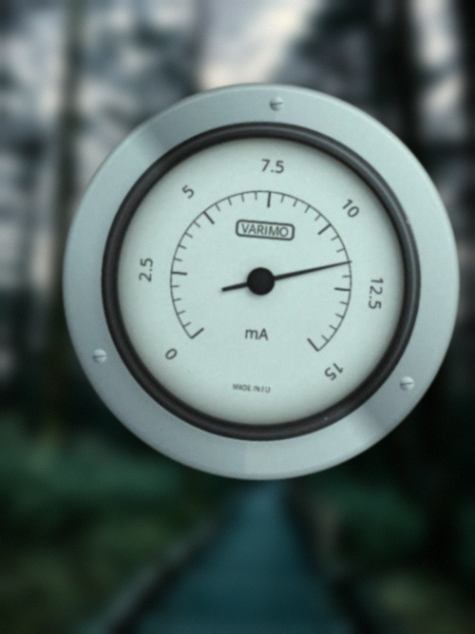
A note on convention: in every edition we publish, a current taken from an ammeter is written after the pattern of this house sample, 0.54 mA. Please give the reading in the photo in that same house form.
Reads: 11.5 mA
